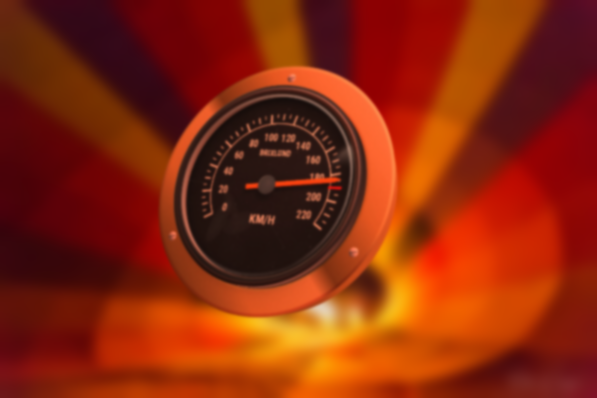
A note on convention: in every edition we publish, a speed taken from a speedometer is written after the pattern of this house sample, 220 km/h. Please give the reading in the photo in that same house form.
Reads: 185 km/h
